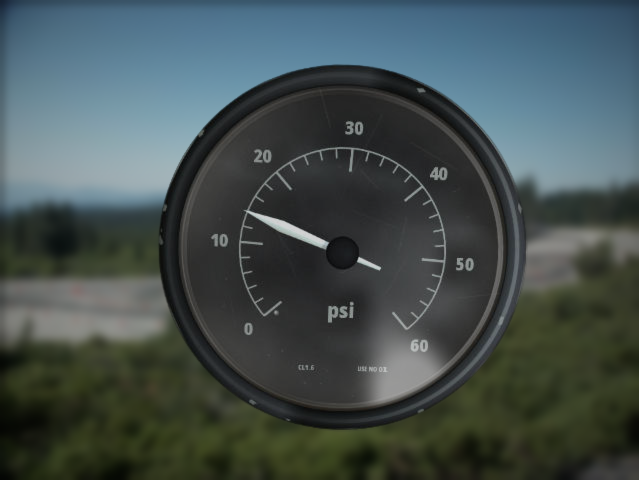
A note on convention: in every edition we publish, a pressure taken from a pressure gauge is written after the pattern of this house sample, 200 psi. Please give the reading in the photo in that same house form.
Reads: 14 psi
